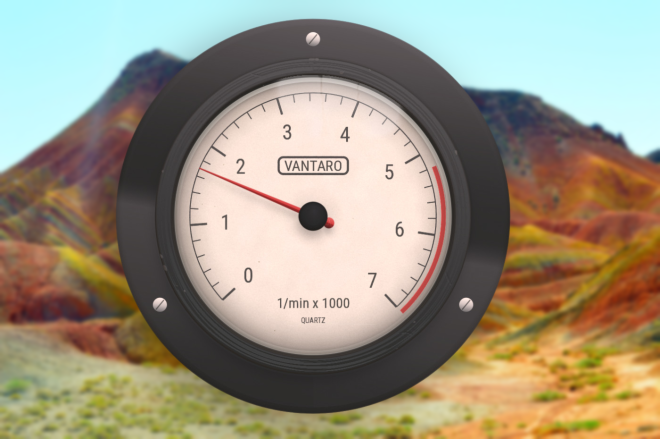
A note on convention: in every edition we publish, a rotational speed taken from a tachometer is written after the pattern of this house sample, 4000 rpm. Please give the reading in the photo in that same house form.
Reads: 1700 rpm
